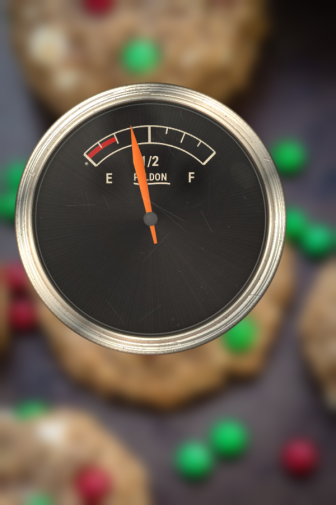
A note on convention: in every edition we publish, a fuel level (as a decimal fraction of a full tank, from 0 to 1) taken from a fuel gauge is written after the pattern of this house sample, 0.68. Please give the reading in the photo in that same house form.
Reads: 0.375
